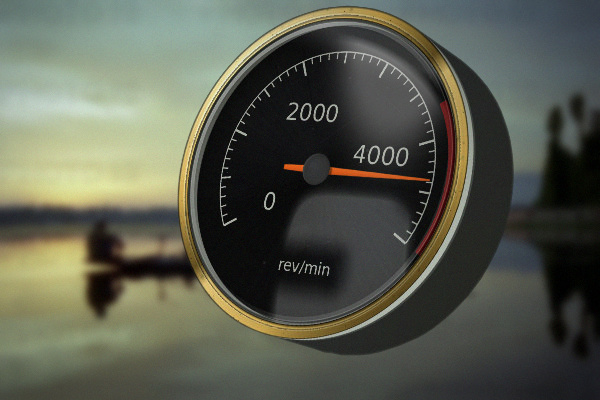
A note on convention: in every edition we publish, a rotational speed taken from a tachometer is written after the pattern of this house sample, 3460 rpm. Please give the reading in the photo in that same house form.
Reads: 4400 rpm
